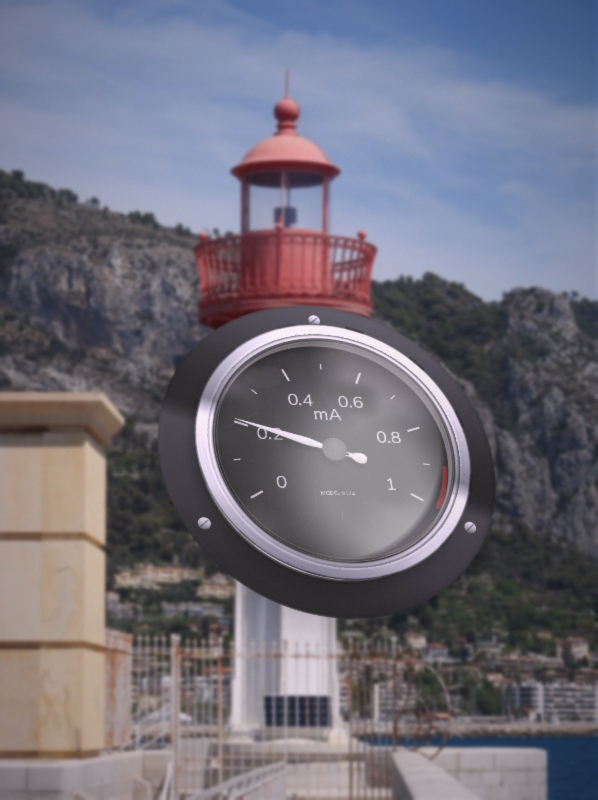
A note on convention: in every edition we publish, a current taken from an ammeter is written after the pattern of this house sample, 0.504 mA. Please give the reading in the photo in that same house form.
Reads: 0.2 mA
